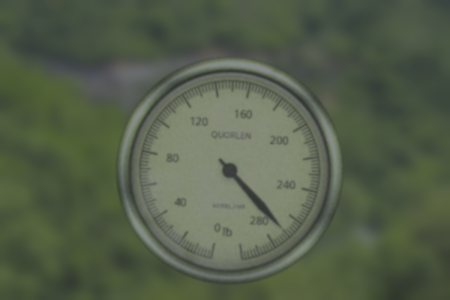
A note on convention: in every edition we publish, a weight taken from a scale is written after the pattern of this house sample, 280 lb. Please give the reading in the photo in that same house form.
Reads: 270 lb
